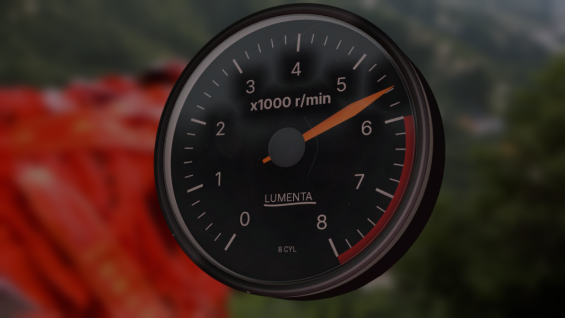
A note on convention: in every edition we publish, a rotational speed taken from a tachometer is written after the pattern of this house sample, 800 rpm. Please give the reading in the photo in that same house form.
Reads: 5600 rpm
